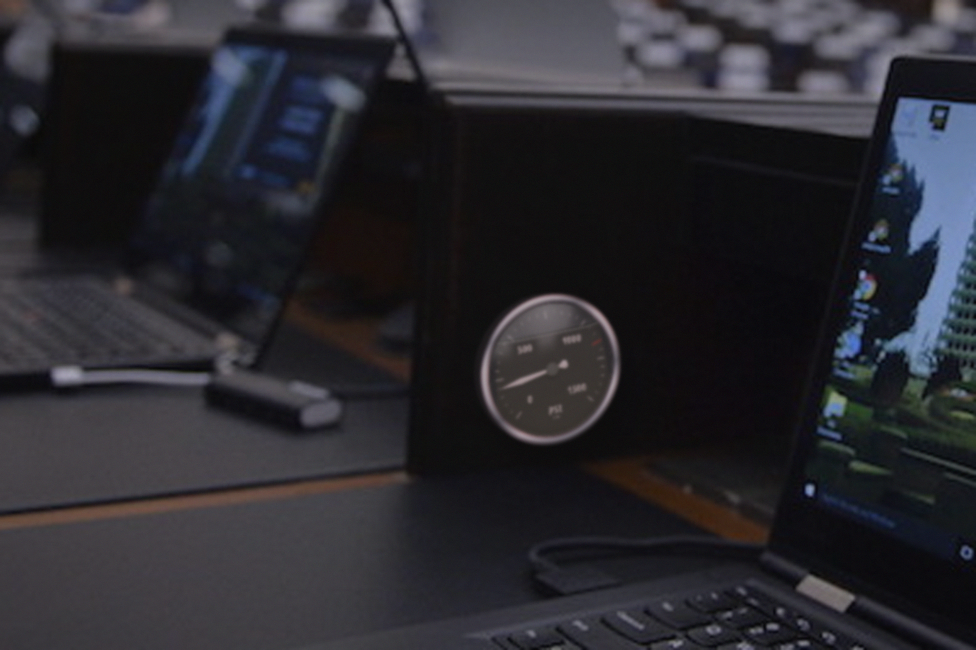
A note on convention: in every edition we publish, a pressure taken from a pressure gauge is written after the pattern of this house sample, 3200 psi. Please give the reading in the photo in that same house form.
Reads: 200 psi
